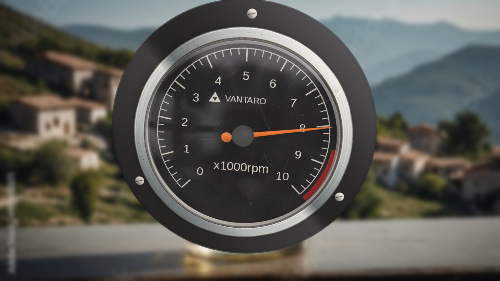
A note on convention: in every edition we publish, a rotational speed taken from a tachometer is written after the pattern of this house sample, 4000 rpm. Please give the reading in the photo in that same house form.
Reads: 8000 rpm
